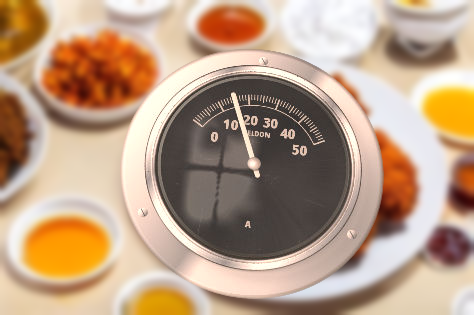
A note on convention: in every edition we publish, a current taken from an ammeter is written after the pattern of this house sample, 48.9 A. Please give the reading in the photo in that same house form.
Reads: 15 A
